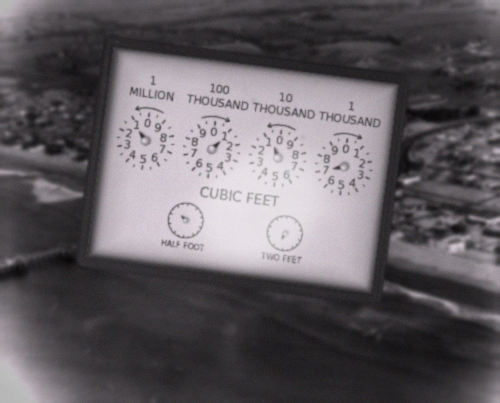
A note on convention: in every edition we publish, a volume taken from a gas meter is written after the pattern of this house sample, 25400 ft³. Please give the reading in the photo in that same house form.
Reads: 110700 ft³
